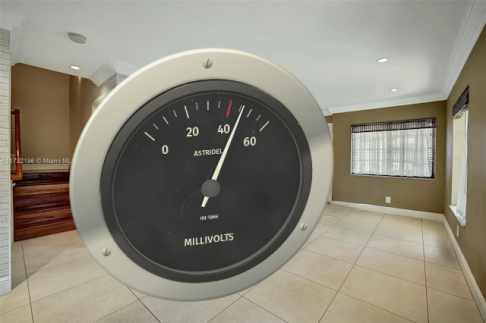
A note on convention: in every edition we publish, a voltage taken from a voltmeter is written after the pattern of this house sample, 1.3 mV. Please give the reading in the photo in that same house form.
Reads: 45 mV
